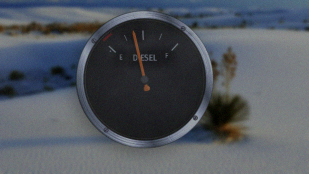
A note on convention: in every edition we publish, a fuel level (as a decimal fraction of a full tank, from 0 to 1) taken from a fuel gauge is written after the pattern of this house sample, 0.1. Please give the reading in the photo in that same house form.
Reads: 0.375
